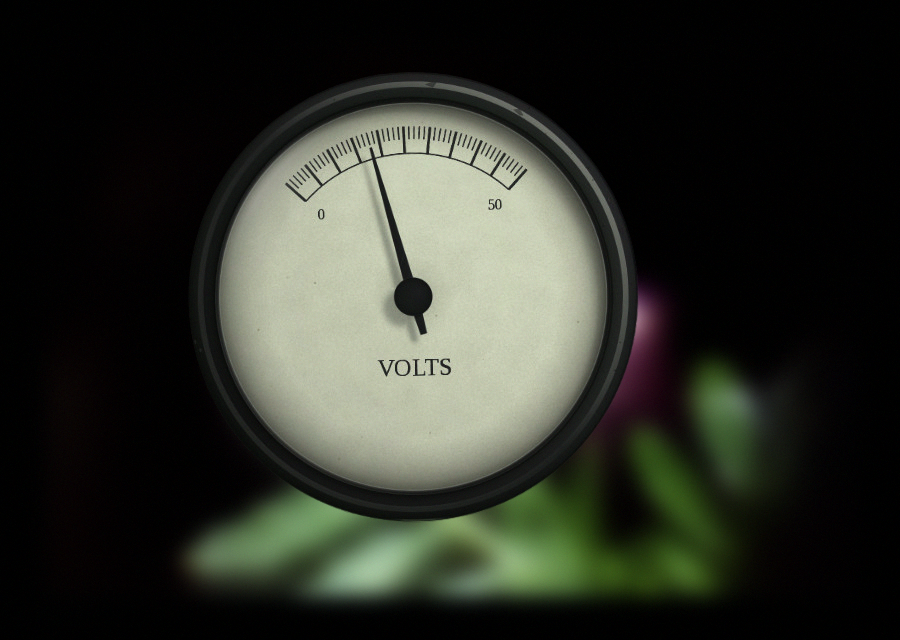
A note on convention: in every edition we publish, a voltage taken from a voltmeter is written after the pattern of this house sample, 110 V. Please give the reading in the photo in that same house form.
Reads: 18 V
